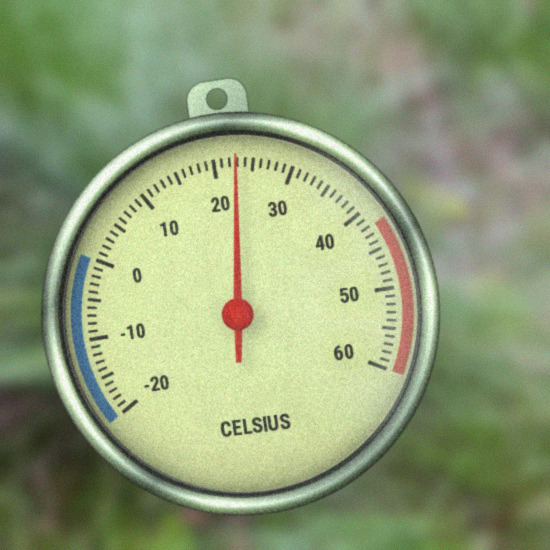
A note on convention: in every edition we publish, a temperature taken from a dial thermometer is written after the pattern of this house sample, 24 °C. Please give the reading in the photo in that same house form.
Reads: 23 °C
